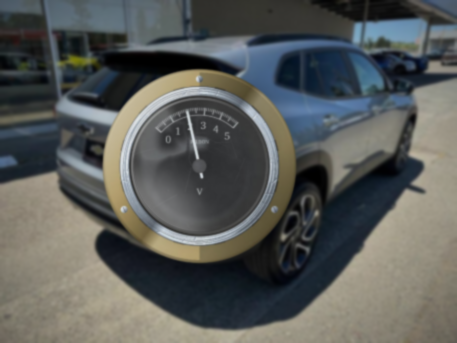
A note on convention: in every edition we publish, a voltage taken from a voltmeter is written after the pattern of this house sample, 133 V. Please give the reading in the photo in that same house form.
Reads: 2 V
